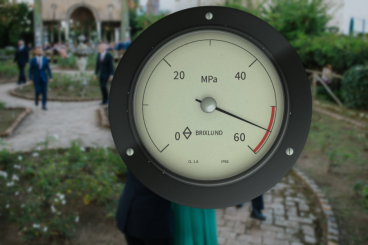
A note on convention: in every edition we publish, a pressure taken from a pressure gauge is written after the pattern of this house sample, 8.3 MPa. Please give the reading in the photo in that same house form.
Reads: 55 MPa
